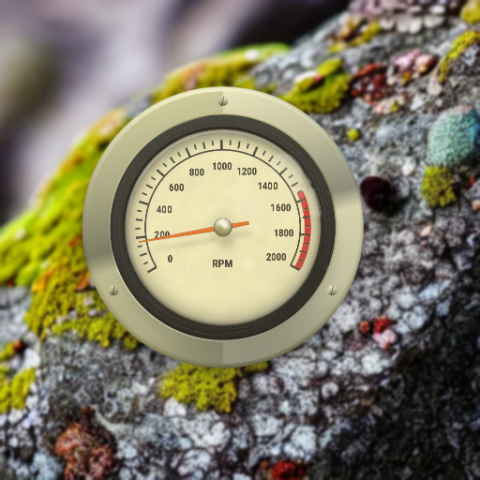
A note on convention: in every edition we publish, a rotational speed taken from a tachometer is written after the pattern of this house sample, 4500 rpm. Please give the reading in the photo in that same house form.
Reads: 175 rpm
